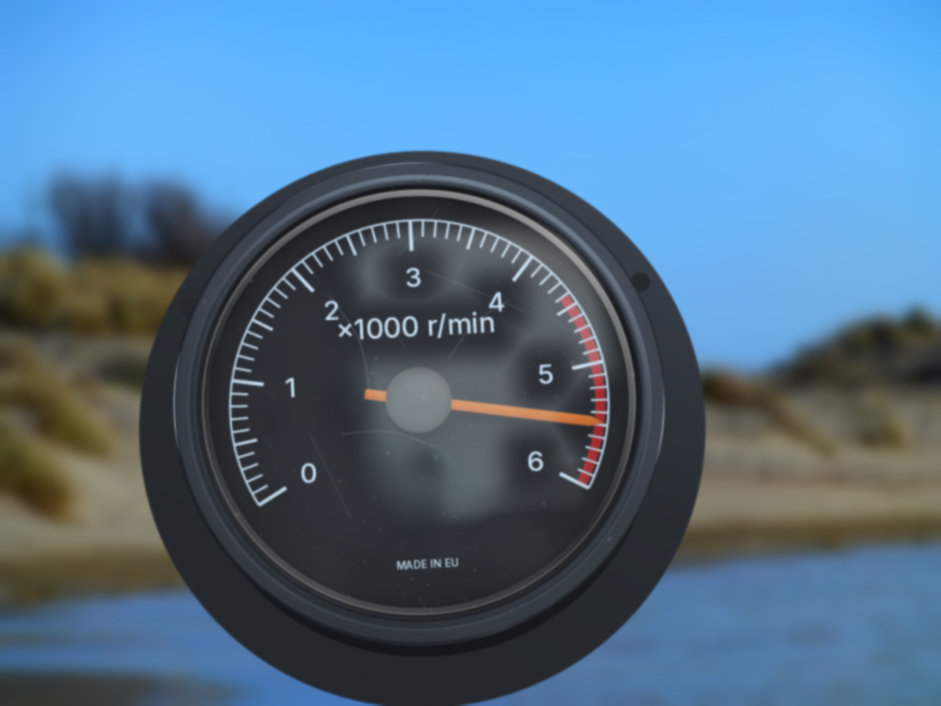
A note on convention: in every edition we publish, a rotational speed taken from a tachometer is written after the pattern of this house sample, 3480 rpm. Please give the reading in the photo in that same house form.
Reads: 5500 rpm
